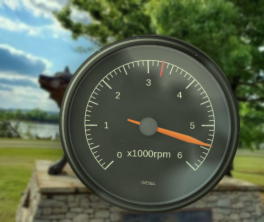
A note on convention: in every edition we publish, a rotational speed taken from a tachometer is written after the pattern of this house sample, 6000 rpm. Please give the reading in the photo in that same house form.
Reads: 5400 rpm
